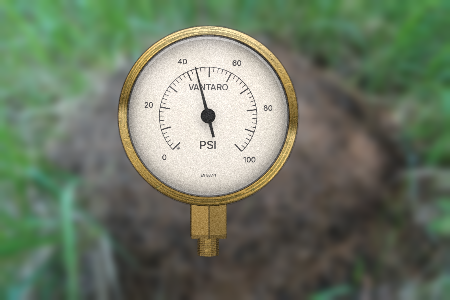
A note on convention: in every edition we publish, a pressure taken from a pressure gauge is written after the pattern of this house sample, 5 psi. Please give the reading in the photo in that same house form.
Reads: 44 psi
